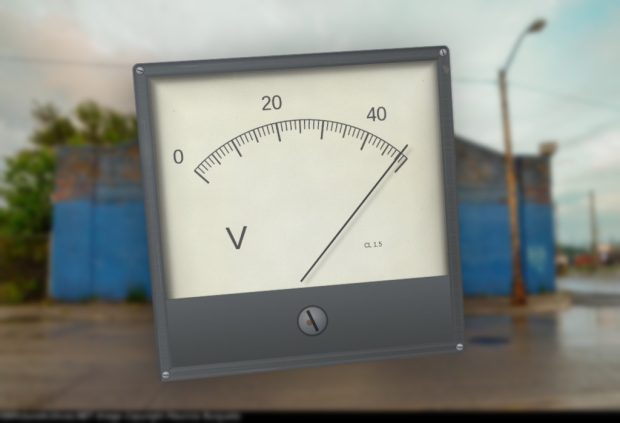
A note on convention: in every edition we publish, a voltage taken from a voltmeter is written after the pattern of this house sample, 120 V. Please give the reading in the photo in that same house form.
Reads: 48 V
